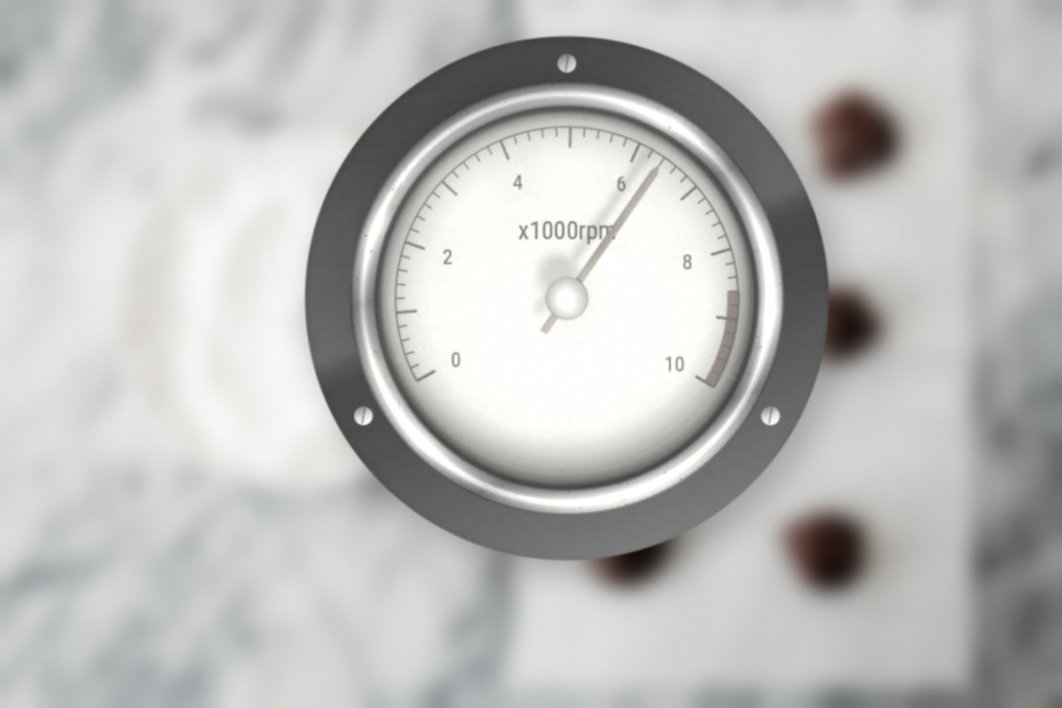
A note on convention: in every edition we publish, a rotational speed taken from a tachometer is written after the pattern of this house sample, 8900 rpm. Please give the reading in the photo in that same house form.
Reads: 6400 rpm
